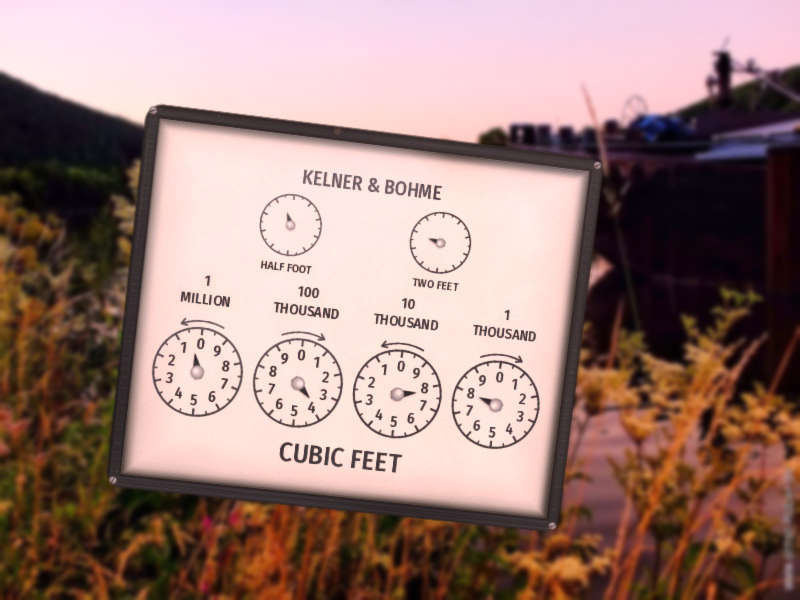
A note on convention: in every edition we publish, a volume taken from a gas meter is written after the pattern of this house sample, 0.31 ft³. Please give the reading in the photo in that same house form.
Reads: 37800 ft³
